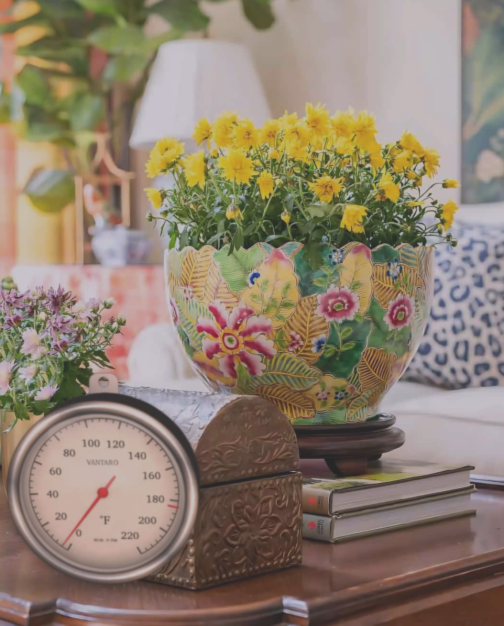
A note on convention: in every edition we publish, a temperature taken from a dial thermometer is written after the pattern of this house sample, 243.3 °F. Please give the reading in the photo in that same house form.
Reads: 4 °F
